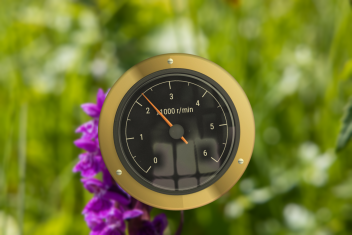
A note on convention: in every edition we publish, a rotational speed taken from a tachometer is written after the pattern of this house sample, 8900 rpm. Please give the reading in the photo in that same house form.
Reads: 2250 rpm
